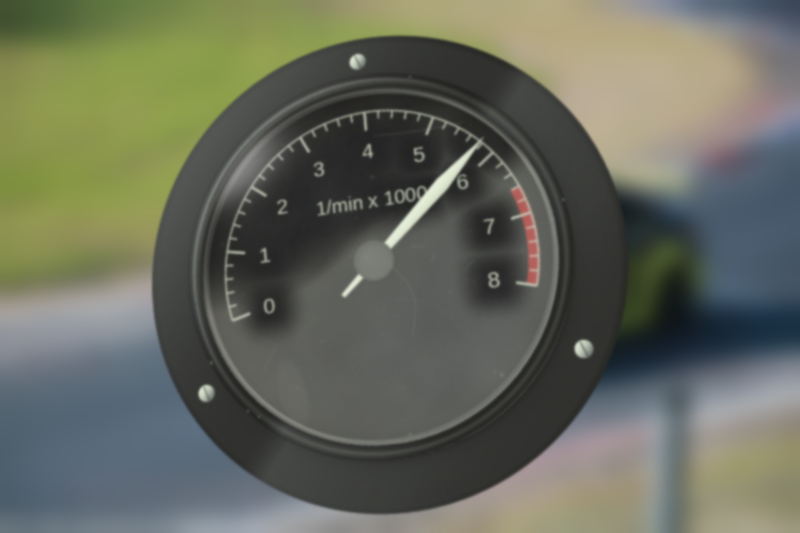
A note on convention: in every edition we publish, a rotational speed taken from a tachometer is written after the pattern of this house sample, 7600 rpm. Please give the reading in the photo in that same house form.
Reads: 5800 rpm
